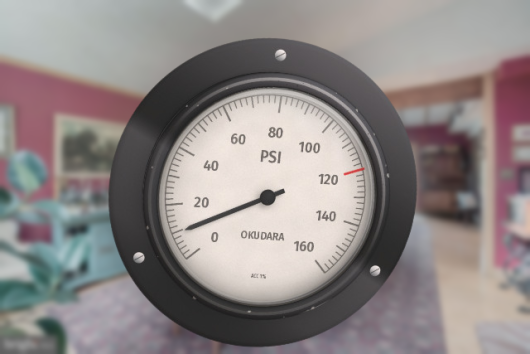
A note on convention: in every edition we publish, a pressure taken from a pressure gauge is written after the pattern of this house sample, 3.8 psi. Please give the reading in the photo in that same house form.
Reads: 10 psi
